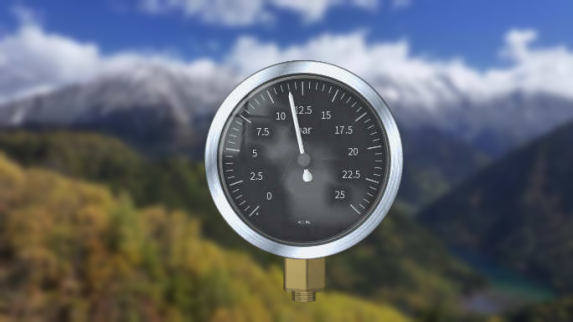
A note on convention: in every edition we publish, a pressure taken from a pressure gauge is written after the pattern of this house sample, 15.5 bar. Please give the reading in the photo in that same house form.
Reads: 11.5 bar
